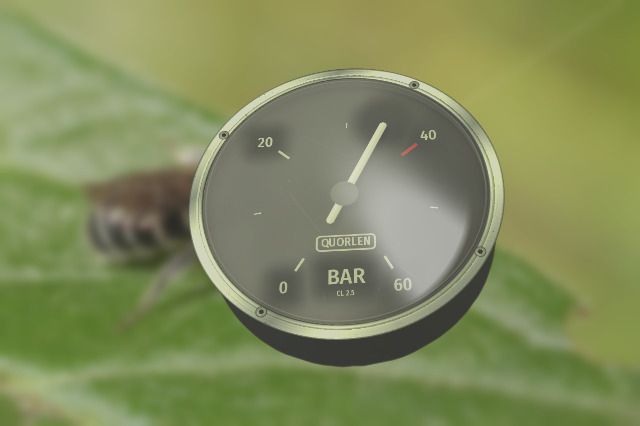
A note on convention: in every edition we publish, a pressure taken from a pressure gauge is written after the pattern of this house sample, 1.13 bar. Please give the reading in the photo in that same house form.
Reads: 35 bar
